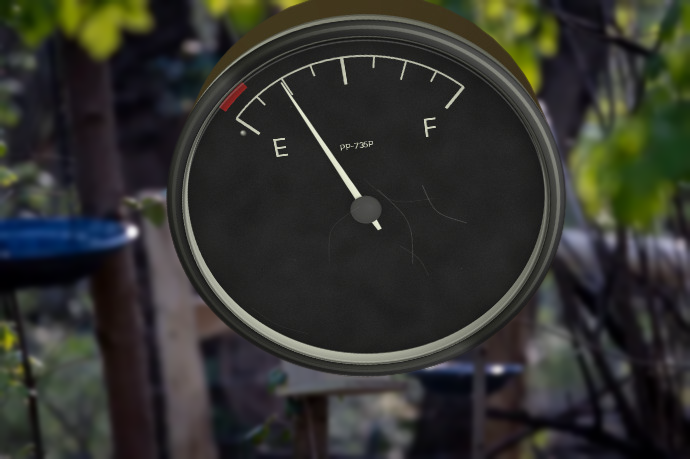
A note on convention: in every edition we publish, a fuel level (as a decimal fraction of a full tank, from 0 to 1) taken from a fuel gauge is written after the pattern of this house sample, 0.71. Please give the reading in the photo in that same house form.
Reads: 0.25
